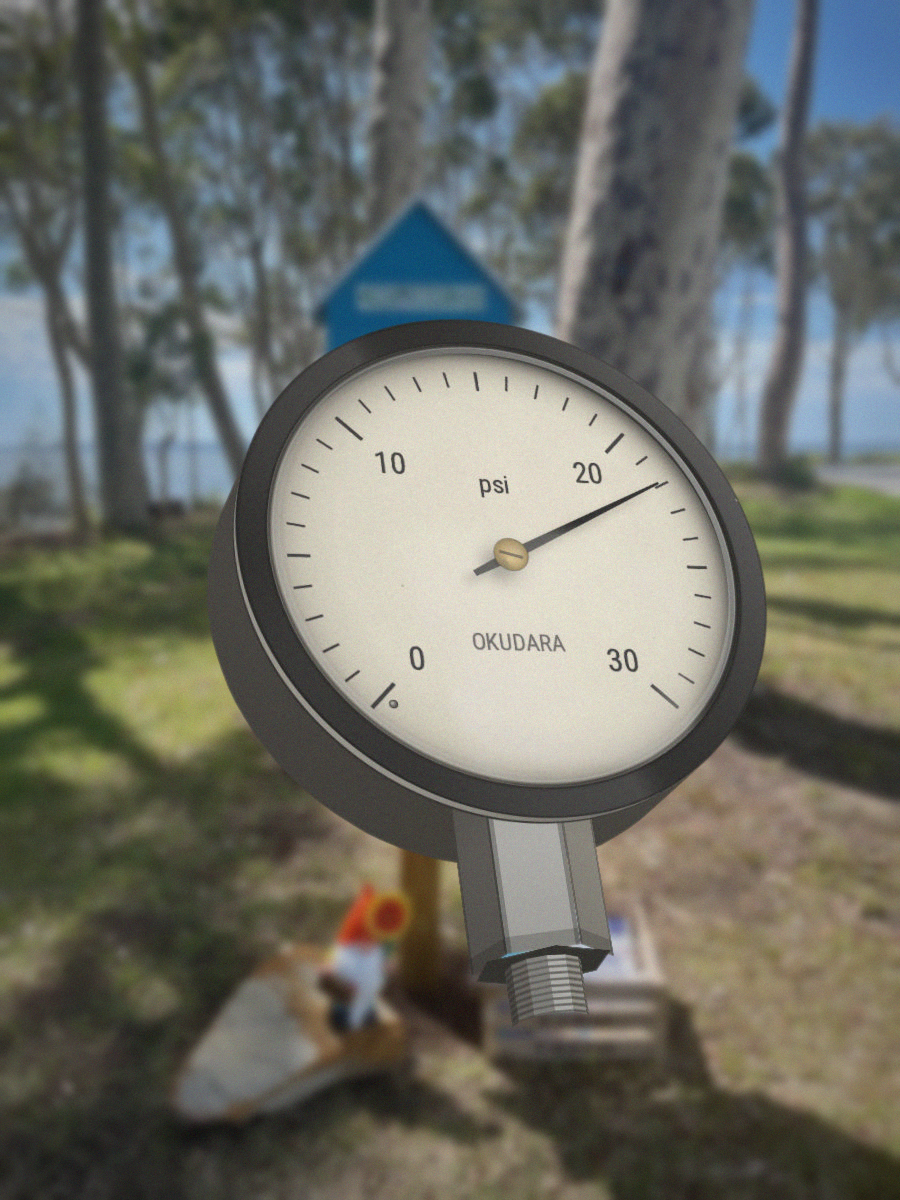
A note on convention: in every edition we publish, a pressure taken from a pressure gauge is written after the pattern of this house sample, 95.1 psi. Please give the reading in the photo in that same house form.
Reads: 22 psi
